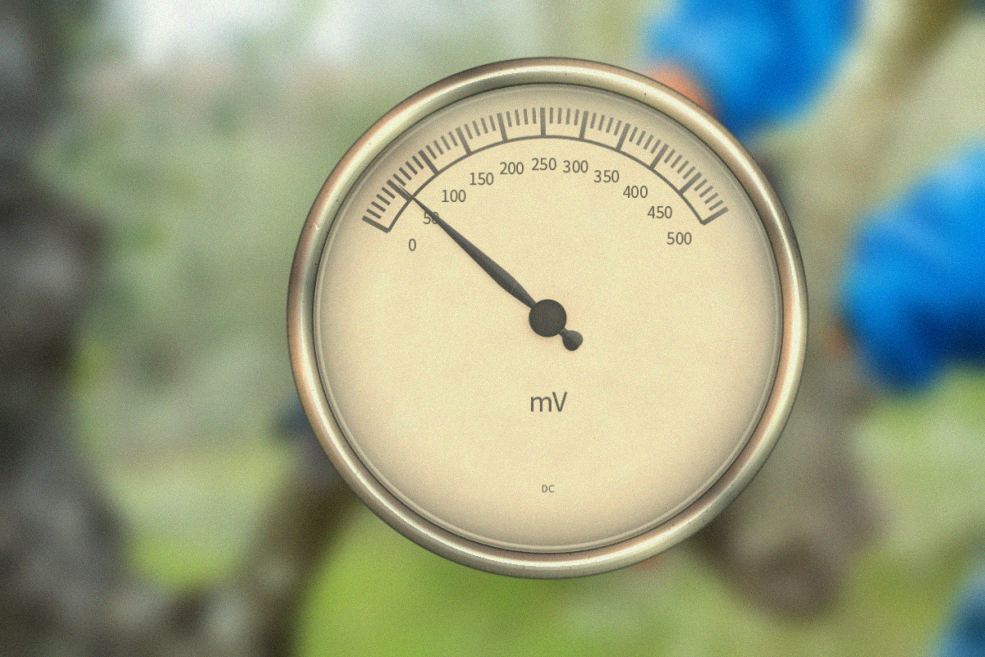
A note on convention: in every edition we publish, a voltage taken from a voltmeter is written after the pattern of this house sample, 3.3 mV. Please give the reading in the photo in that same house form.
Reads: 55 mV
